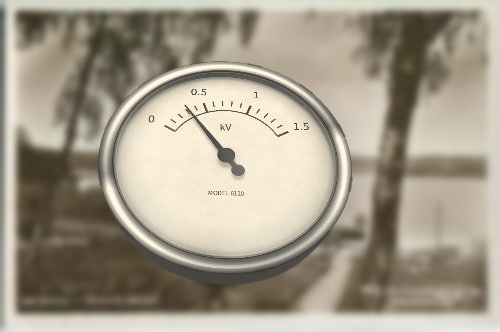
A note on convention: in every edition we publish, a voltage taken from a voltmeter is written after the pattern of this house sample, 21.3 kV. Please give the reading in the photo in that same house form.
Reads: 0.3 kV
